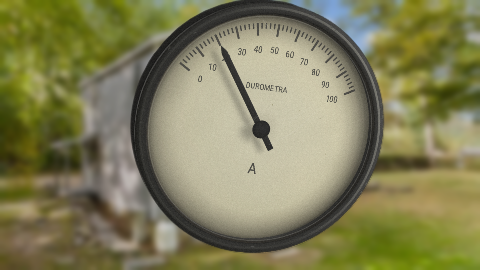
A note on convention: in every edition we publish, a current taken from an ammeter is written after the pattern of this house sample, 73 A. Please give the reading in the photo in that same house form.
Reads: 20 A
